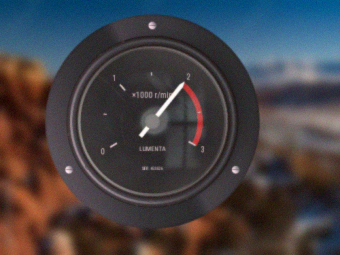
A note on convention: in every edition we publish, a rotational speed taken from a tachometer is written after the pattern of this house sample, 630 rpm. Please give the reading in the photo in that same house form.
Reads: 2000 rpm
